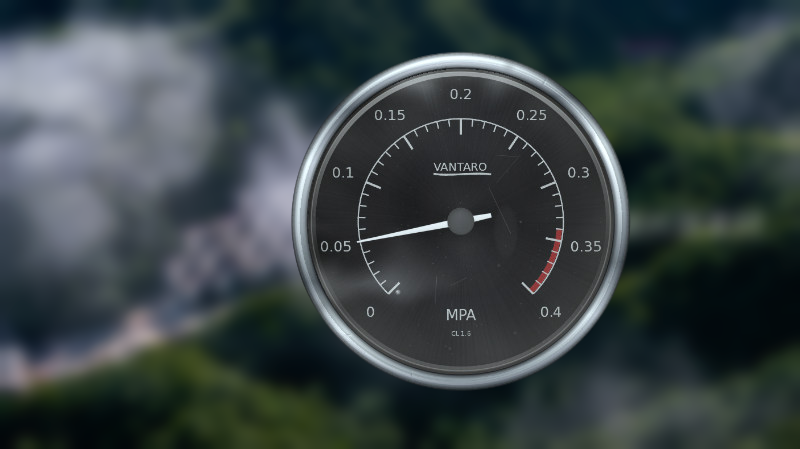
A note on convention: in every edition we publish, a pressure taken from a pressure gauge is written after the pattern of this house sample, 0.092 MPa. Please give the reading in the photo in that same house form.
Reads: 0.05 MPa
